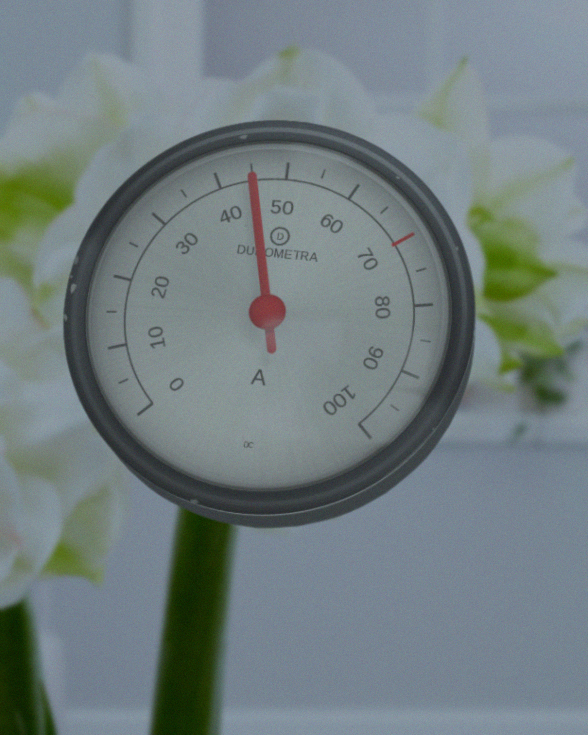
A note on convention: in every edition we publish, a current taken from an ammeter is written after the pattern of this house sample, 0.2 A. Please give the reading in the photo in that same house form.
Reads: 45 A
